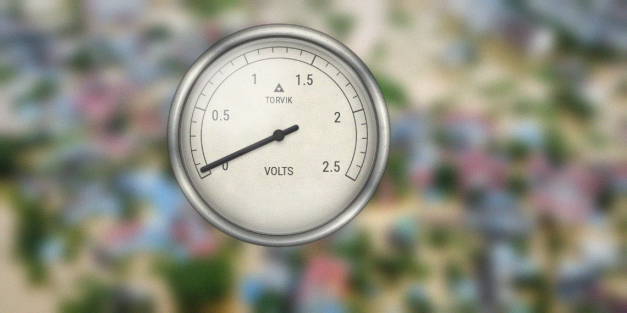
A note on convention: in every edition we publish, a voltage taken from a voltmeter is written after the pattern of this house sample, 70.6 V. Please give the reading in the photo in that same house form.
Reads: 0.05 V
